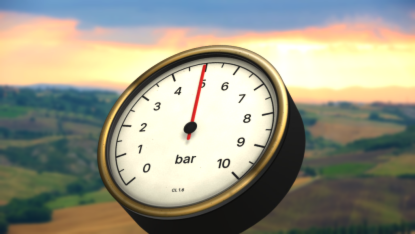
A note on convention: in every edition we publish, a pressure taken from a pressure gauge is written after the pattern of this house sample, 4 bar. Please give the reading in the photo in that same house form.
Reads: 5 bar
